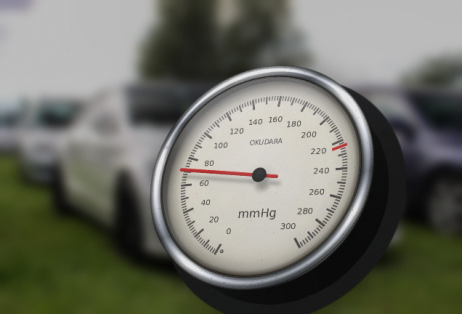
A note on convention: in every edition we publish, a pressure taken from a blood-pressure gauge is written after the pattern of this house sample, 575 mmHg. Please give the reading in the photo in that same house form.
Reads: 70 mmHg
